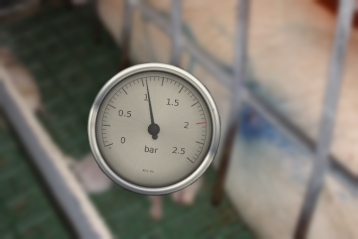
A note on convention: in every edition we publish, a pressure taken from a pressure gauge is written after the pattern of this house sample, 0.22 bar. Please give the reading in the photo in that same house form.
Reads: 1.05 bar
